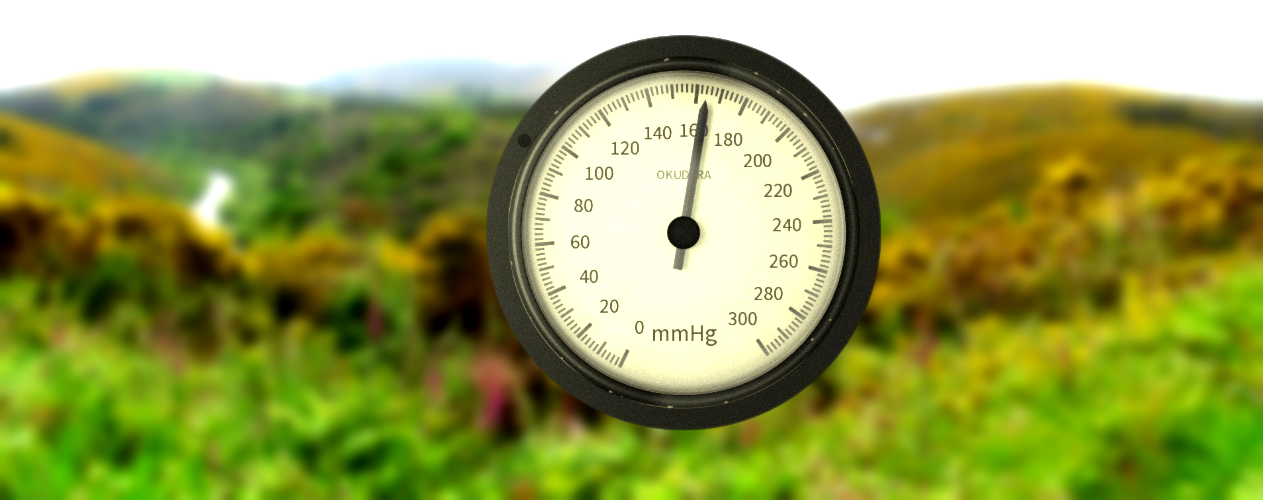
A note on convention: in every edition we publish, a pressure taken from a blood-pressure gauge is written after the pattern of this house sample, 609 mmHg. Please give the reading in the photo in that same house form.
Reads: 164 mmHg
